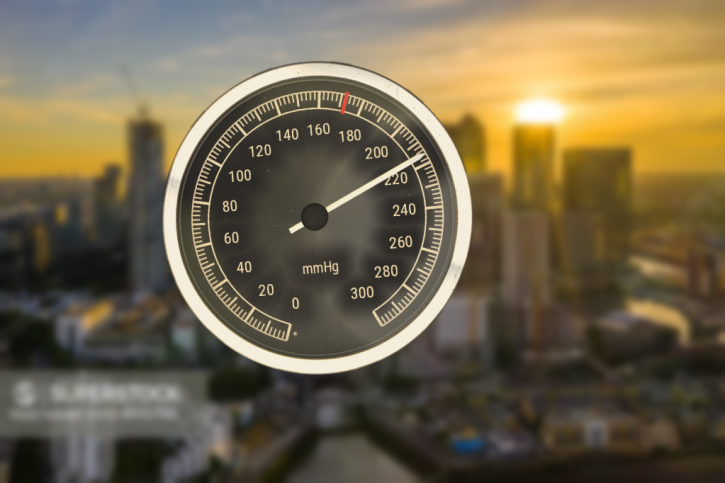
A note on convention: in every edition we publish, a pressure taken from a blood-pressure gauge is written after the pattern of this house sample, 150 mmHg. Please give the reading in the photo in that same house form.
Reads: 216 mmHg
